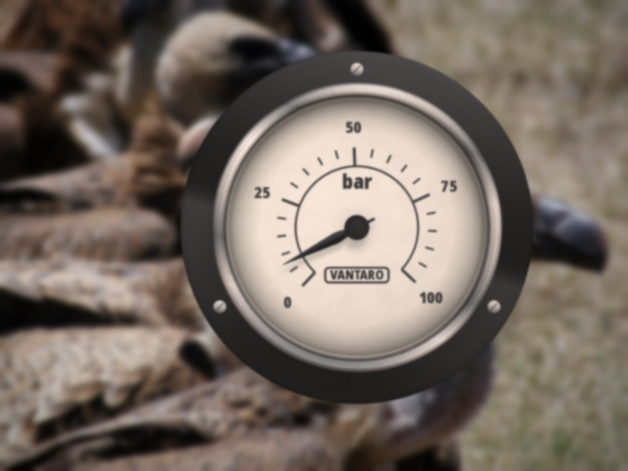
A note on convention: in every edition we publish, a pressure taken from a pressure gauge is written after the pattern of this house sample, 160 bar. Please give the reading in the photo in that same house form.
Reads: 7.5 bar
